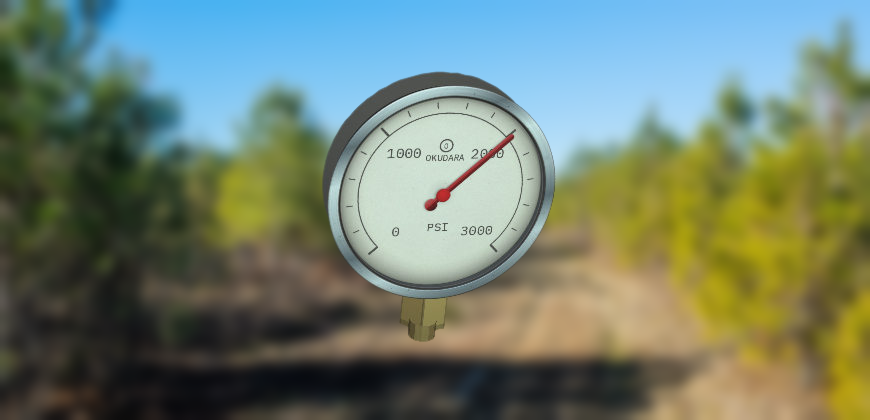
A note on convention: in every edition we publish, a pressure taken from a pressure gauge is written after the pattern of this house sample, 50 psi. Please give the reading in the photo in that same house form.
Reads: 2000 psi
